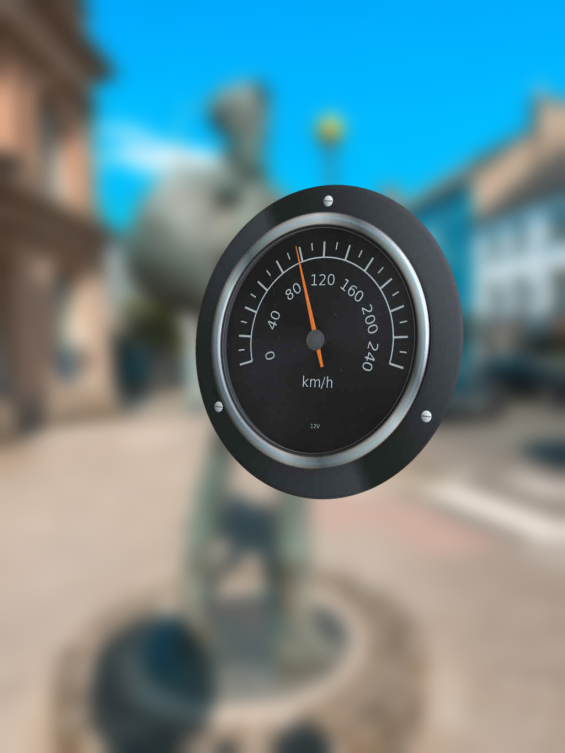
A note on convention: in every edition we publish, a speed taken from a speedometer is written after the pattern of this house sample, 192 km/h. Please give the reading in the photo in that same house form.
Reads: 100 km/h
